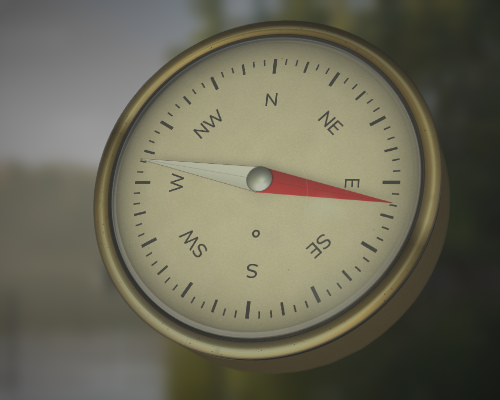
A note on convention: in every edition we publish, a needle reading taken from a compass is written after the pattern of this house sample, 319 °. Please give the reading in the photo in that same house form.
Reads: 100 °
